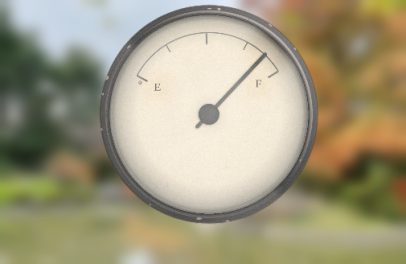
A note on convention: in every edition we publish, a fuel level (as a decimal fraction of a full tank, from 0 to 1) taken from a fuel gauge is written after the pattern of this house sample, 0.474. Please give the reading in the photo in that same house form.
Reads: 0.875
